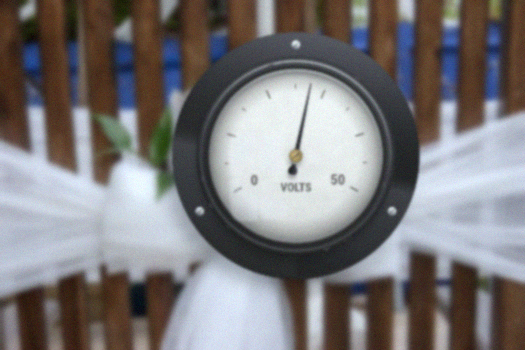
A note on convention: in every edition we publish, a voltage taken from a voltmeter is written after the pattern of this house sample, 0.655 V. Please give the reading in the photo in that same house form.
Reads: 27.5 V
